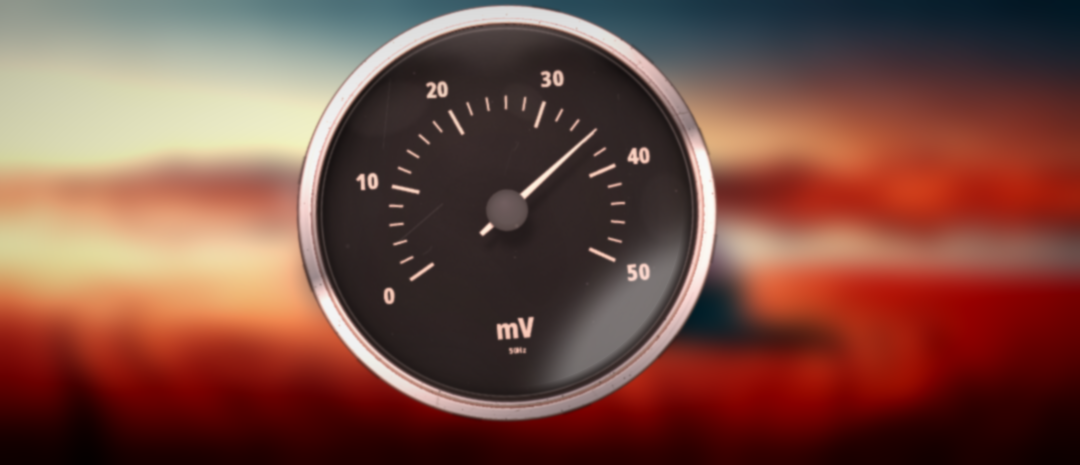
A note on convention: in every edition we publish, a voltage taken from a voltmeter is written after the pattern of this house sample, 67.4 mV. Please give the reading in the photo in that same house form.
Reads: 36 mV
